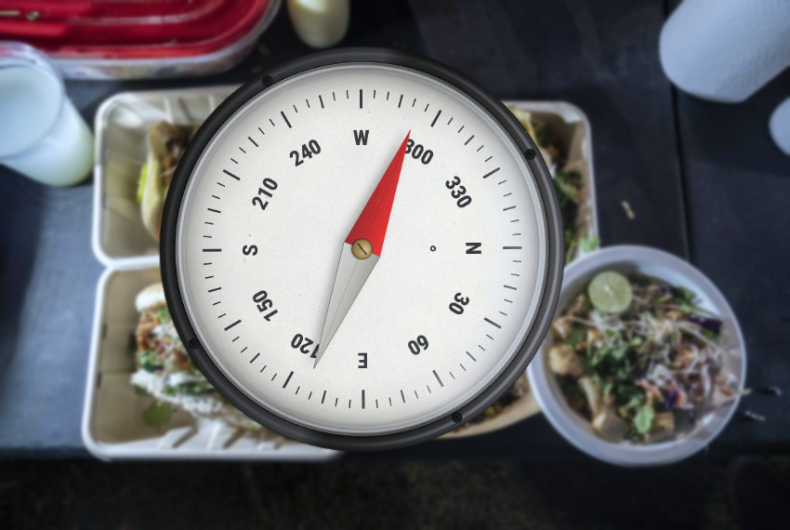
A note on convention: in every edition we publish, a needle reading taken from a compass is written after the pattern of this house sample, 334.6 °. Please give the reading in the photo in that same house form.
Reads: 292.5 °
